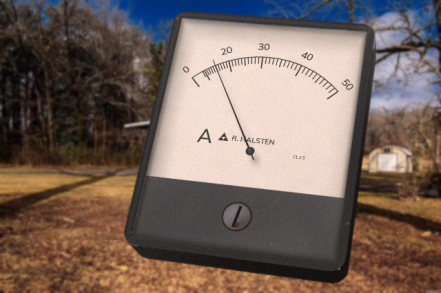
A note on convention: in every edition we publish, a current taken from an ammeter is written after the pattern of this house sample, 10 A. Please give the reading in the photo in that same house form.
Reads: 15 A
